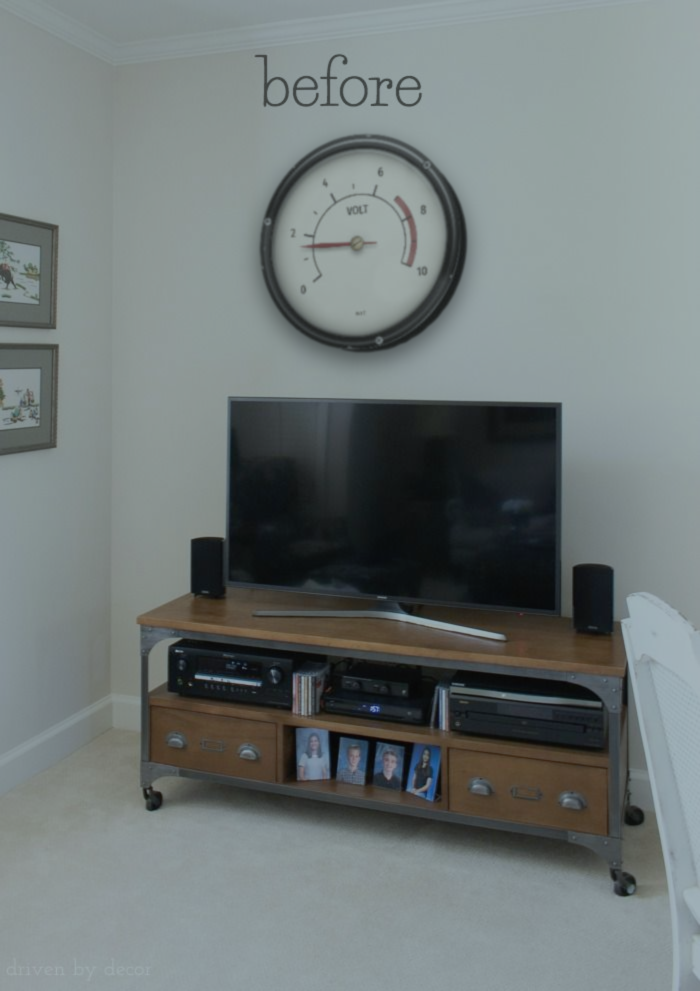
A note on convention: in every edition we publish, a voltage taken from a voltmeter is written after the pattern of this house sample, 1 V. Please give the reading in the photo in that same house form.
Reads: 1.5 V
